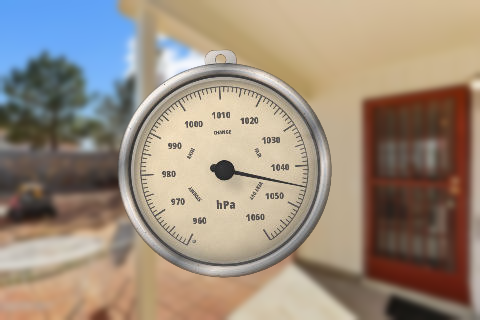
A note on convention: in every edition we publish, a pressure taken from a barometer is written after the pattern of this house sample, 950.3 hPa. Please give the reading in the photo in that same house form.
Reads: 1045 hPa
